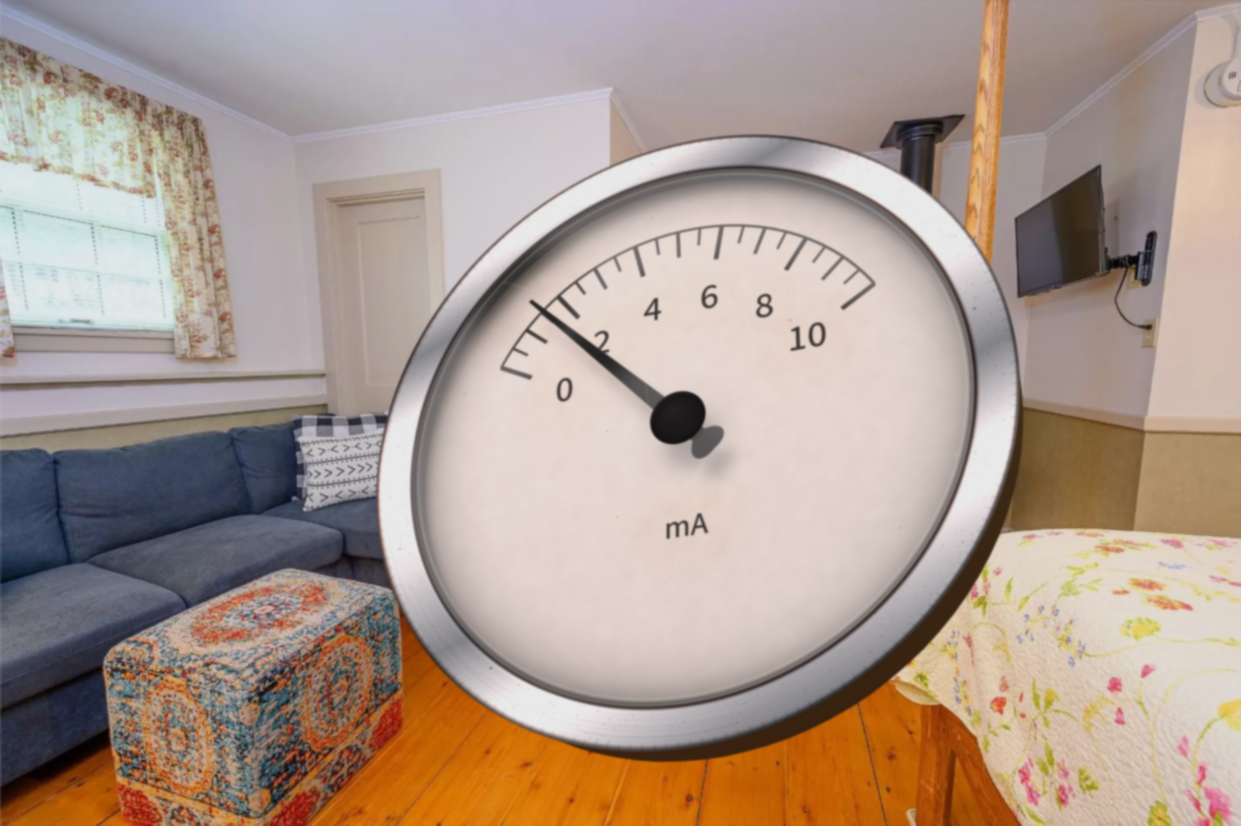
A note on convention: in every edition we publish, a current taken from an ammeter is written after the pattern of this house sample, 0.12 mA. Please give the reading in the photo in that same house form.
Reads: 1.5 mA
